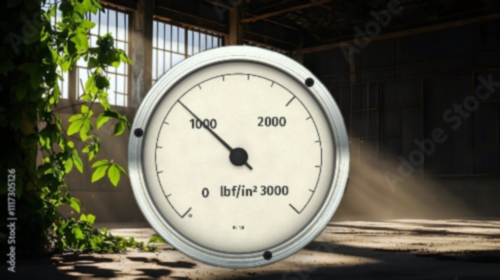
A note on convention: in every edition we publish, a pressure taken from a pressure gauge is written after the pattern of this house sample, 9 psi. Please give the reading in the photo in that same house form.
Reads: 1000 psi
